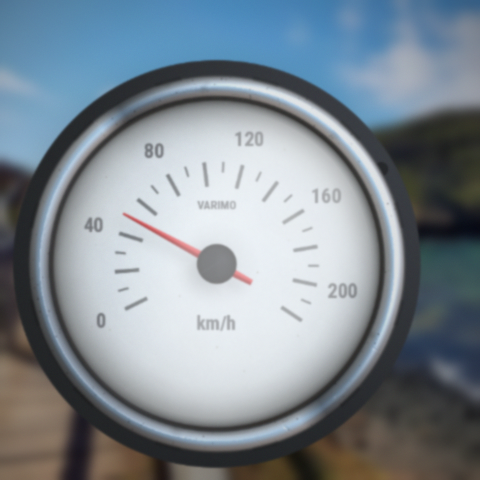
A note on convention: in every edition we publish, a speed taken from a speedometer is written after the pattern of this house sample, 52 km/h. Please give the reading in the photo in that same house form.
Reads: 50 km/h
